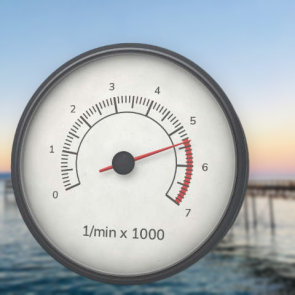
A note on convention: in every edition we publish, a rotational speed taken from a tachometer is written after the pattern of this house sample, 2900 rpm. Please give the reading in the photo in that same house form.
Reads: 5400 rpm
